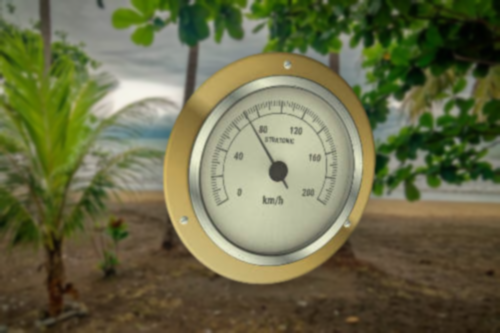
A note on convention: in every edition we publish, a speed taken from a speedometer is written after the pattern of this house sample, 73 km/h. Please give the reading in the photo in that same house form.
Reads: 70 km/h
